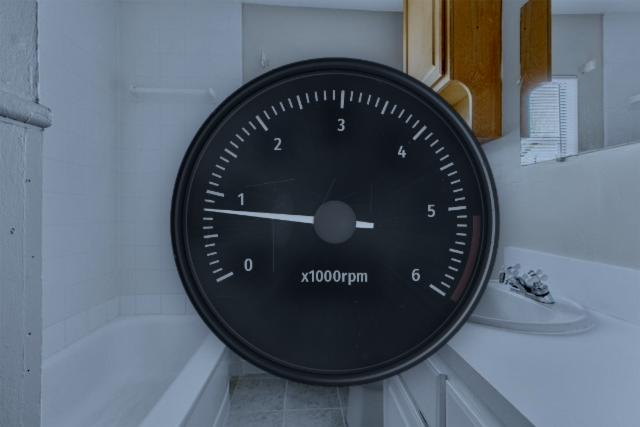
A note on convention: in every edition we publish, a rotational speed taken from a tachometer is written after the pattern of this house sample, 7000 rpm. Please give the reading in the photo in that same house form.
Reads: 800 rpm
